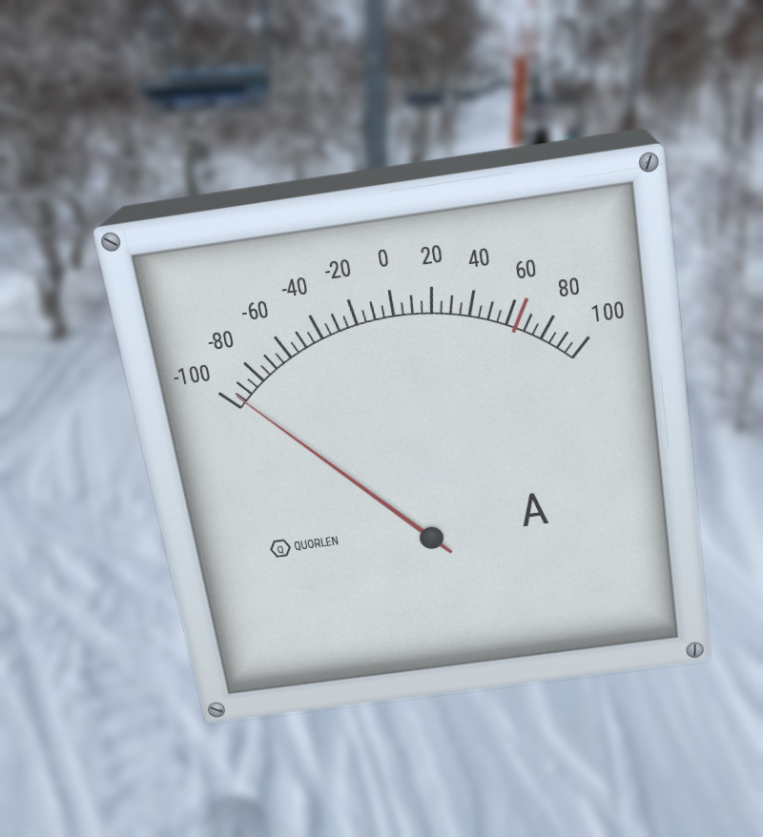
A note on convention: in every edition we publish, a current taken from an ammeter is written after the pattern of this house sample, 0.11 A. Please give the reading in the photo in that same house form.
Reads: -95 A
